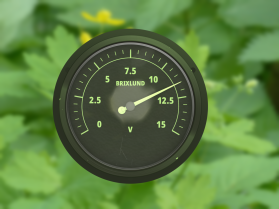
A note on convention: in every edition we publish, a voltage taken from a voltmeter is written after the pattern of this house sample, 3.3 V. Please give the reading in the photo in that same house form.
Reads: 11.5 V
